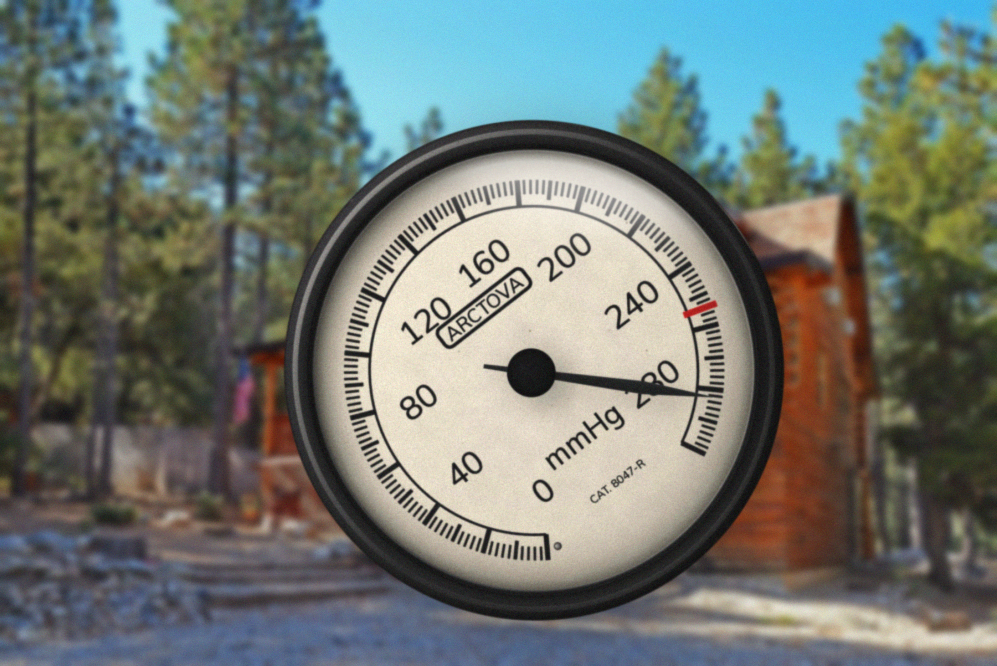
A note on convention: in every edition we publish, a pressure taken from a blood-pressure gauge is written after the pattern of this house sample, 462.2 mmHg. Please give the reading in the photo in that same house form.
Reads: 282 mmHg
